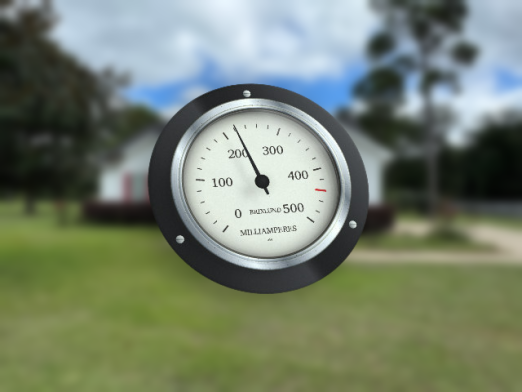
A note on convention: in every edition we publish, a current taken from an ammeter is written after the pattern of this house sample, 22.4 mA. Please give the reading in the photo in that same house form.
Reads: 220 mA
